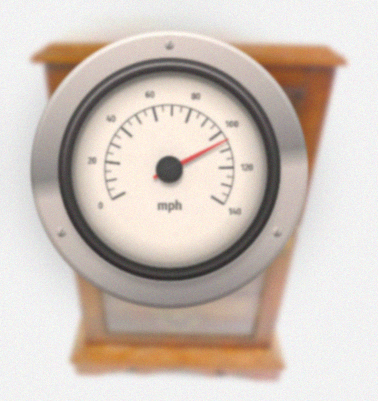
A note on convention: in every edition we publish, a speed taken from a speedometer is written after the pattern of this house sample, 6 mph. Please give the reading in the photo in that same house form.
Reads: 105 mph
